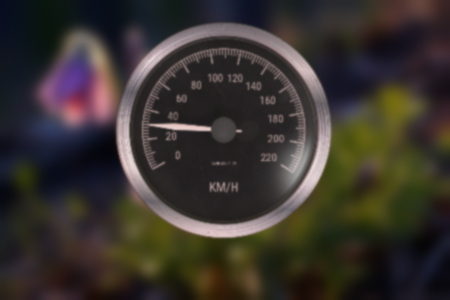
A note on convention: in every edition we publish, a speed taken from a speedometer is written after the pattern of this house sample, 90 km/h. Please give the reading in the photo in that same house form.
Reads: 30 km/h
